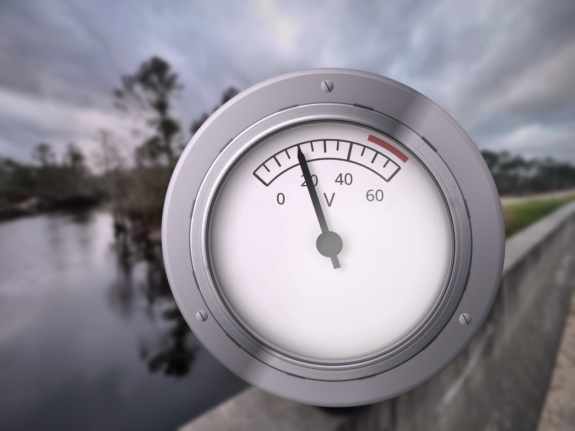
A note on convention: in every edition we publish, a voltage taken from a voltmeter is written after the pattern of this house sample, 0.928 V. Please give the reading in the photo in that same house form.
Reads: 20 V
